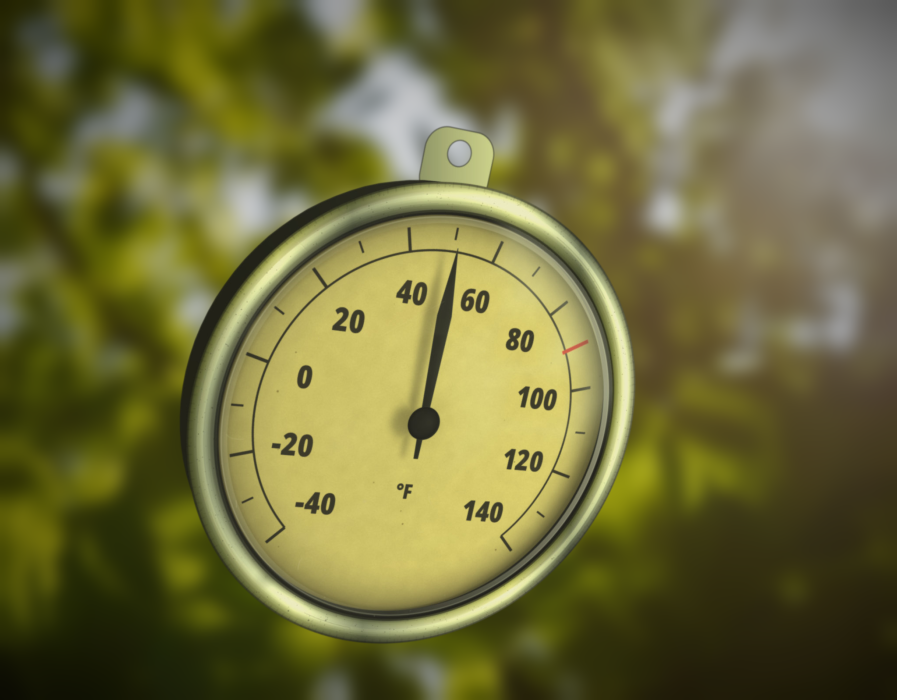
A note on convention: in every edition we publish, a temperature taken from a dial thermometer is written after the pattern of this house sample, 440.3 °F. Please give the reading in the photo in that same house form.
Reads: 50 °F
